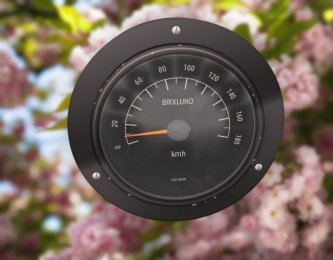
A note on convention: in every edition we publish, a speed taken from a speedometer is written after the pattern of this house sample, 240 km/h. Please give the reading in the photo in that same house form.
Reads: 10 km/h
